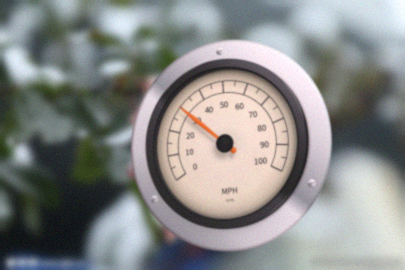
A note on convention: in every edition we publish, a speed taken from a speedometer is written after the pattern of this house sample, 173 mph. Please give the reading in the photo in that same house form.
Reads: 30 mph
